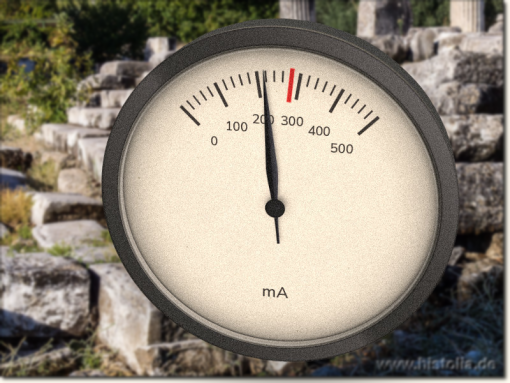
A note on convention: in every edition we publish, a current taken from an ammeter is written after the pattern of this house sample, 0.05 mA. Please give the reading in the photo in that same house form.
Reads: 220 mA
